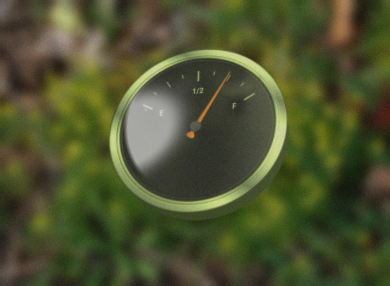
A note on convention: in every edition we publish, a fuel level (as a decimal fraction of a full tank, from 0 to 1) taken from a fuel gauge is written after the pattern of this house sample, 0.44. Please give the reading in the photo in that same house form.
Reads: 0.75
